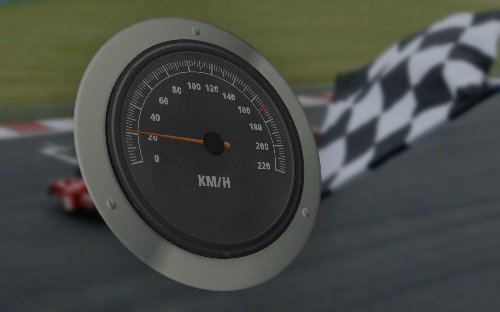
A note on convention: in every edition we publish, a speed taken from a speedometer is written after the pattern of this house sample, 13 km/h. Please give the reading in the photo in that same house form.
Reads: 20 km/h
